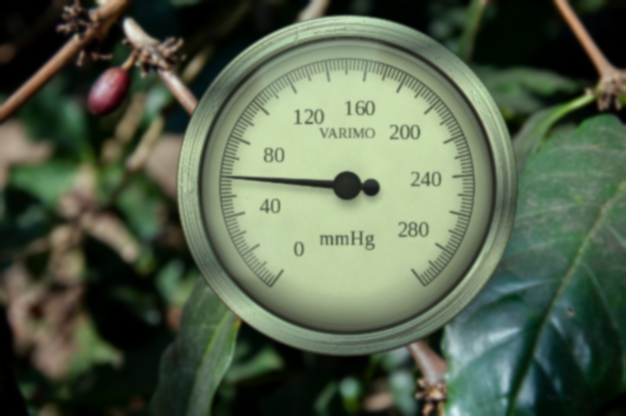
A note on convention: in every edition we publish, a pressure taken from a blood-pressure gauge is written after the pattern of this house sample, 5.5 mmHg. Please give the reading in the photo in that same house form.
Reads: 60 mmHg
